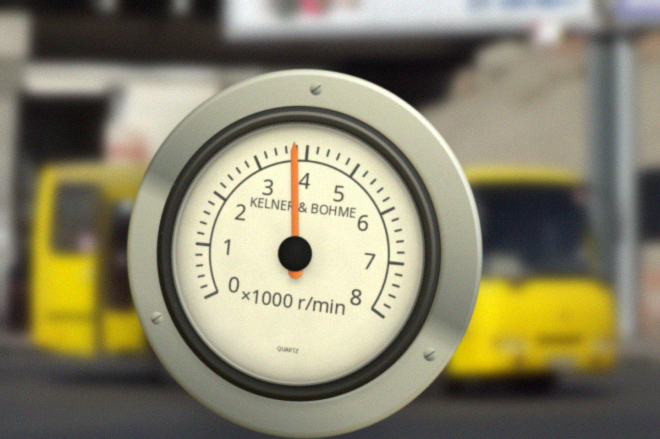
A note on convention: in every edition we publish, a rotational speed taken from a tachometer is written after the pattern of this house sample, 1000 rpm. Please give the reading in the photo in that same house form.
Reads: 3800 rpm
